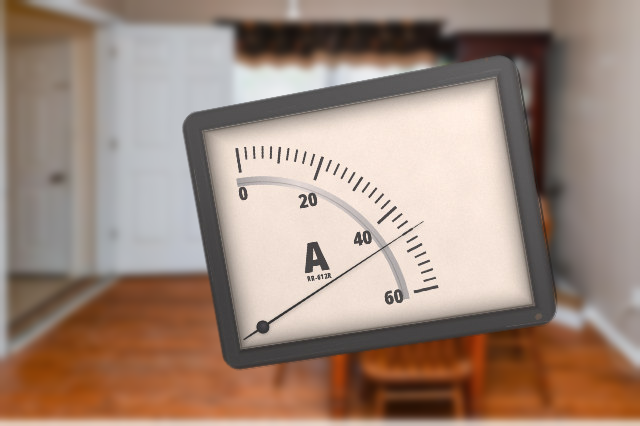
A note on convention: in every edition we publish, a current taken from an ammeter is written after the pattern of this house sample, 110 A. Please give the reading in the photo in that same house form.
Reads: 46 A
